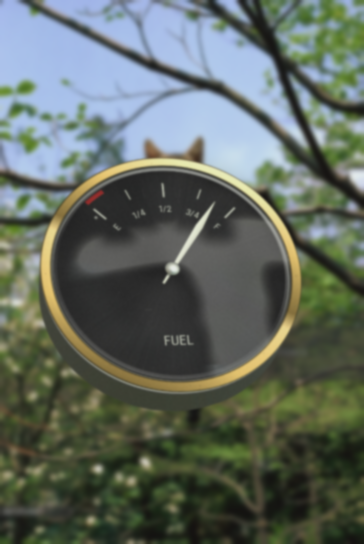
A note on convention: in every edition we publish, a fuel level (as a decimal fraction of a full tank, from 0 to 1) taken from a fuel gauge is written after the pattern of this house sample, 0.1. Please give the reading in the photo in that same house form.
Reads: 0.875
